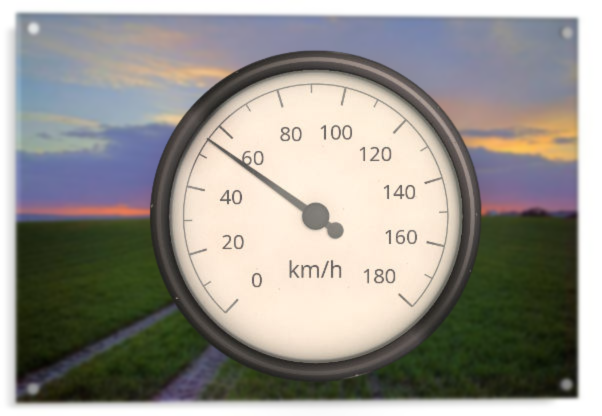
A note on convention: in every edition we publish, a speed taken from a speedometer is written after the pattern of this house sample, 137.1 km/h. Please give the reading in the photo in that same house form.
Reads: 55 km/h
